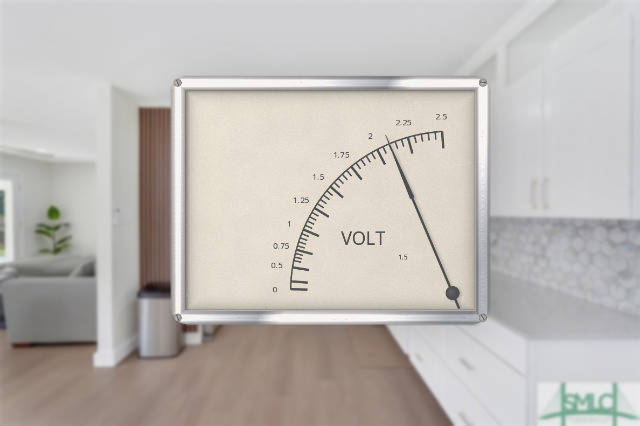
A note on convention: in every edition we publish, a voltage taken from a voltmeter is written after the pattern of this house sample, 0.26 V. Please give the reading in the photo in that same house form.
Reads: 2.1 V
